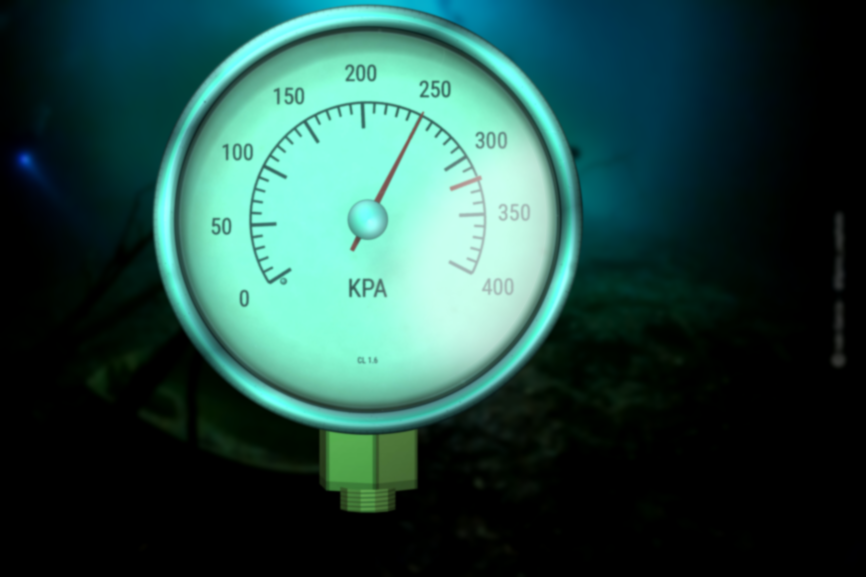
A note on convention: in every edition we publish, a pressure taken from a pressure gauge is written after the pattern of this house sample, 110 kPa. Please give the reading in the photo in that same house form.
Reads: 250 kPa
